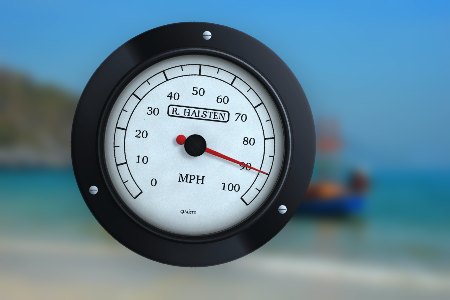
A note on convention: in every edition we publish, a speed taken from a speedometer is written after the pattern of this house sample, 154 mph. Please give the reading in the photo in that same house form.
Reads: 90 mph
